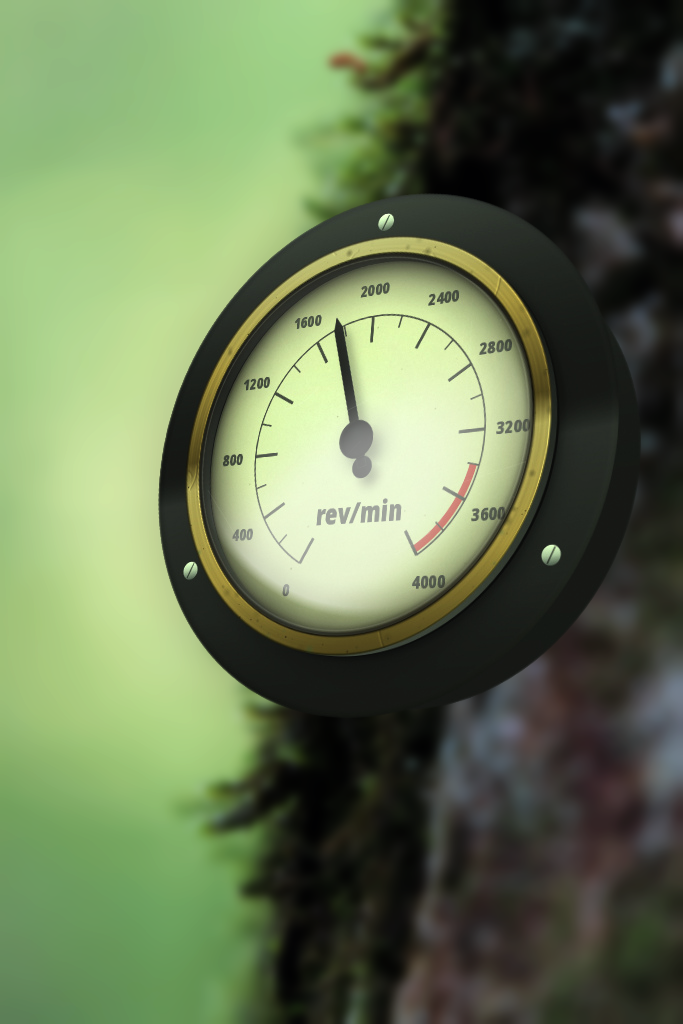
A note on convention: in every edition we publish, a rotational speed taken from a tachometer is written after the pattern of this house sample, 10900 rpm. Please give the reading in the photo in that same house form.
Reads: 1800 rpm
